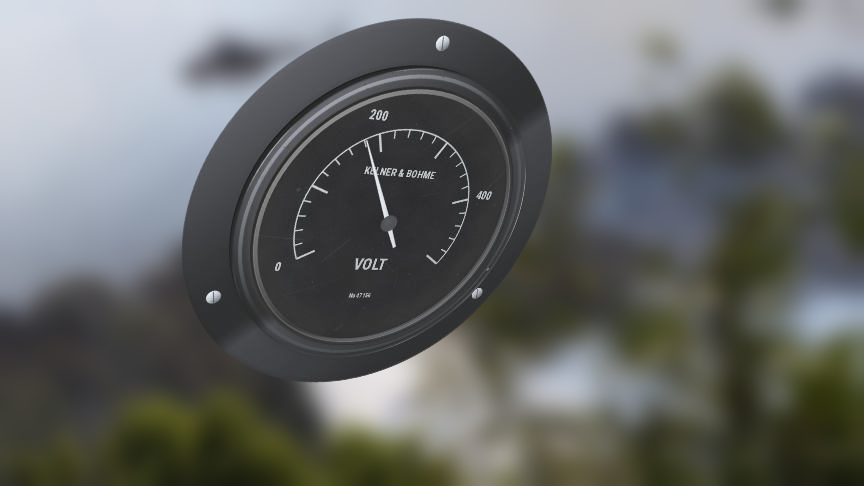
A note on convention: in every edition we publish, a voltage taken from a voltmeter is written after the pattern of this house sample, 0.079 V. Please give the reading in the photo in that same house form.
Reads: 180 V
